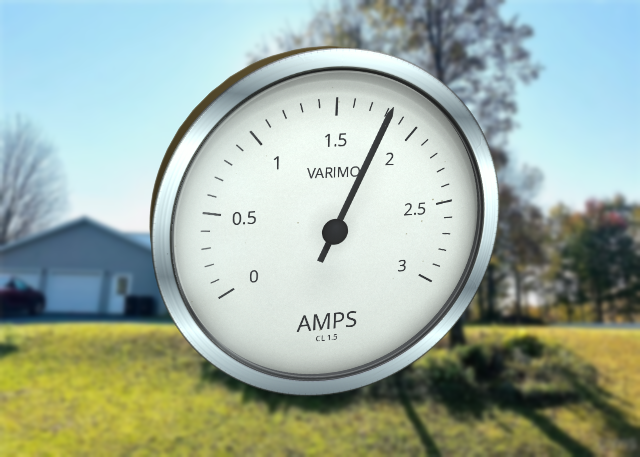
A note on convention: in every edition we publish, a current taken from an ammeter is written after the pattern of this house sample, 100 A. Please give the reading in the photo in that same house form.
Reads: 1.8 A
